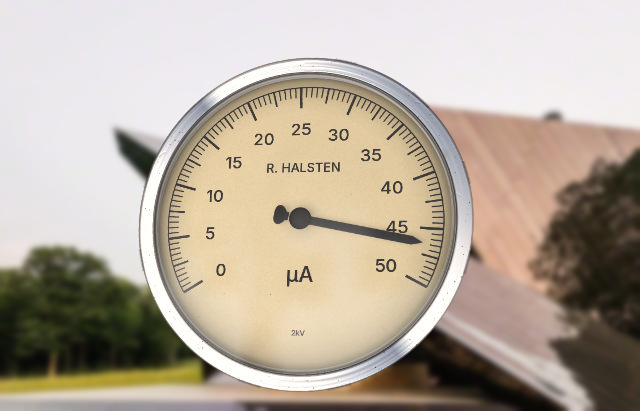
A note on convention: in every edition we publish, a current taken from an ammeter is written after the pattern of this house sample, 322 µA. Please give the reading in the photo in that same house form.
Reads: 46.5 µA
